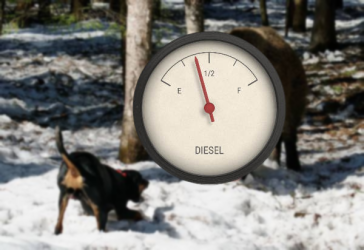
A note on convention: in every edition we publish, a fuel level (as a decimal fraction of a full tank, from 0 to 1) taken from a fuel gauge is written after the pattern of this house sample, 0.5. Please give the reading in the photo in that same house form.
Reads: 0.375
